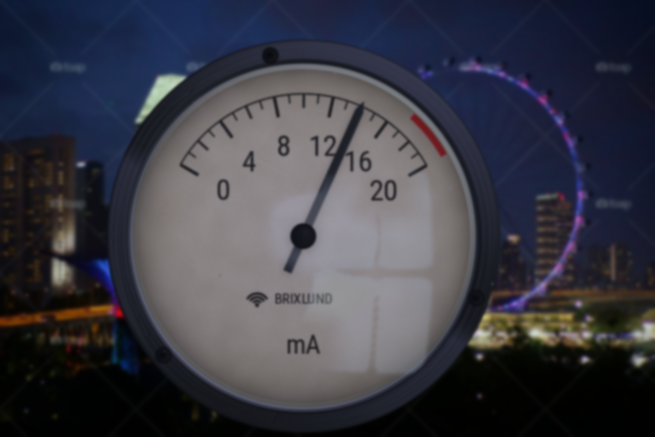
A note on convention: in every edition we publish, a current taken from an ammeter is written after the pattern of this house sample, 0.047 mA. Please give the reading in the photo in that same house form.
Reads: 14 mA
